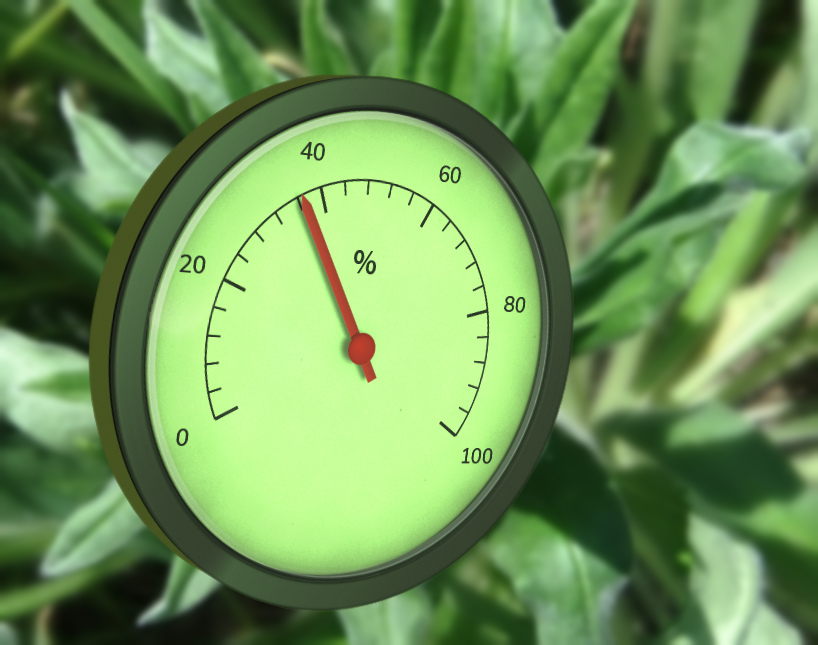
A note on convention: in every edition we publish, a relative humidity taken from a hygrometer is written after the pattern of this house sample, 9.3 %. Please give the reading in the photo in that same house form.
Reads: 36 %
